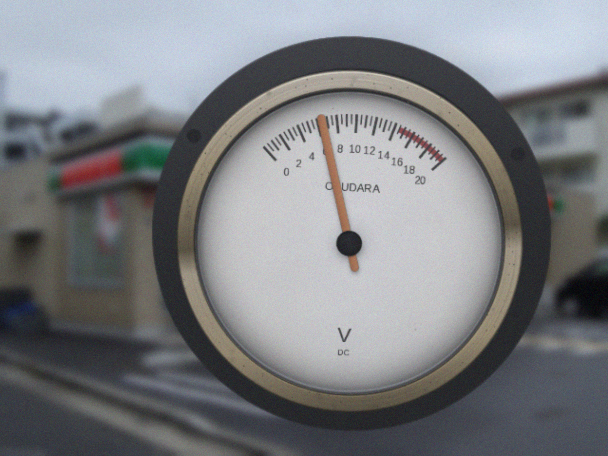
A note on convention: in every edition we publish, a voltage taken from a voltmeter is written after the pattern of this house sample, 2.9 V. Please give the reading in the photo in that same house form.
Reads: 6.5 V
